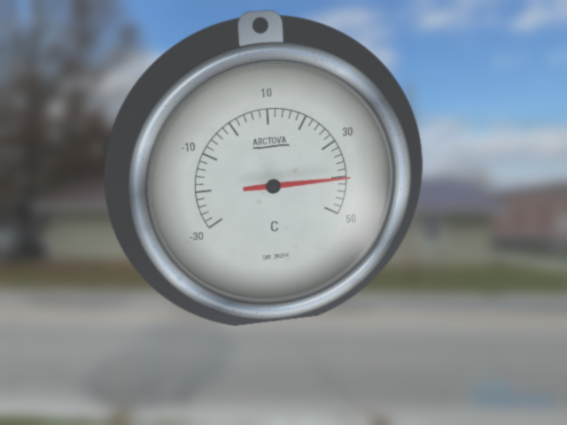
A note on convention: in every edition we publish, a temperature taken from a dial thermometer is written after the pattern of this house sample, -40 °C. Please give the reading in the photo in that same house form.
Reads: 40 °C
